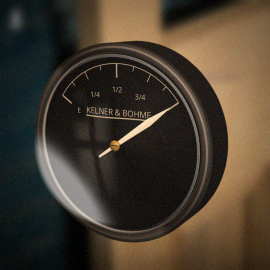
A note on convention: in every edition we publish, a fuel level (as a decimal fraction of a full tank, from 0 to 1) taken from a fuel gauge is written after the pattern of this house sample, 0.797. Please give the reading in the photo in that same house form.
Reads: 1
